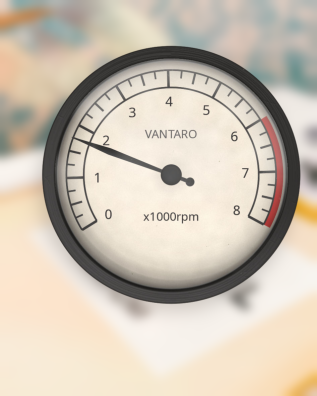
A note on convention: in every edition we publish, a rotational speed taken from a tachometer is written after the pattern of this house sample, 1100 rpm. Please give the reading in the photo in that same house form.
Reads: 1750 rpm
